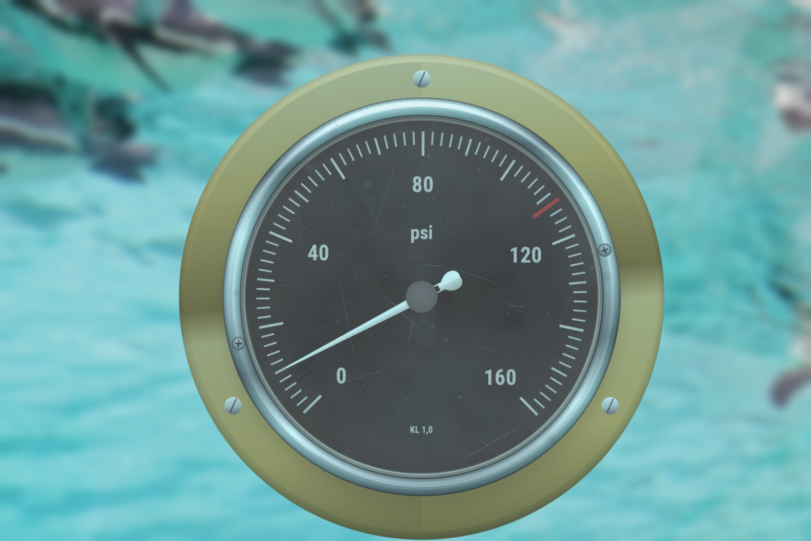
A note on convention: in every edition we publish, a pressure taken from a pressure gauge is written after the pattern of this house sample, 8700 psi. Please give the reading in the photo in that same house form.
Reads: 10 psi
